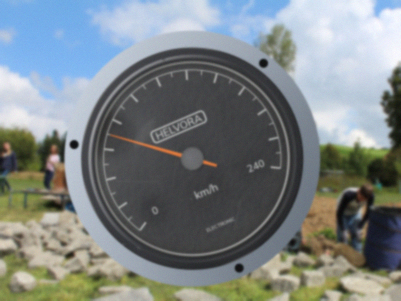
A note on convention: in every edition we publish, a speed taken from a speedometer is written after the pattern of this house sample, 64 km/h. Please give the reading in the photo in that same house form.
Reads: 70 km/h
